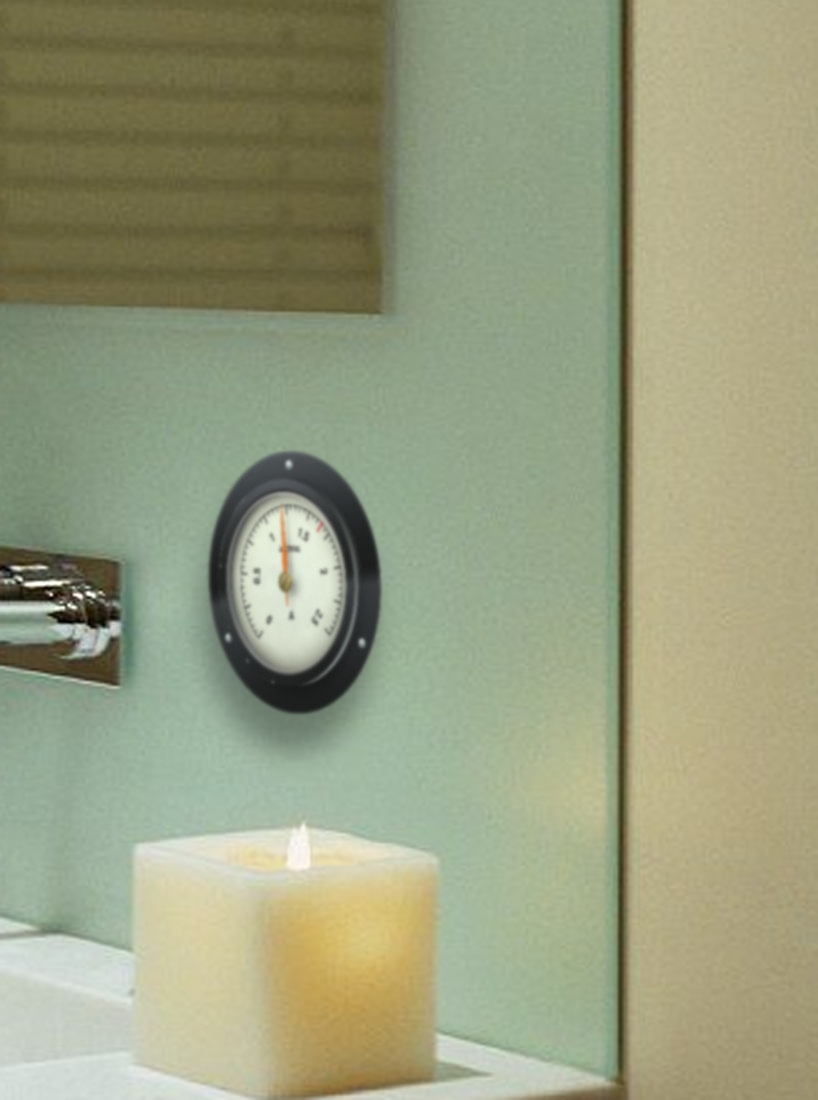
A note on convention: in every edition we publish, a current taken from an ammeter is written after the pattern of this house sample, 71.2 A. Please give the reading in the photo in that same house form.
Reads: 1.25 A
